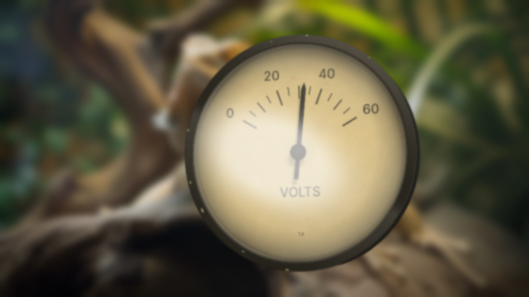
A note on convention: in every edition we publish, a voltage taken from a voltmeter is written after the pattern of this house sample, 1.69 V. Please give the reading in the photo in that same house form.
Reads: 32.5 V
